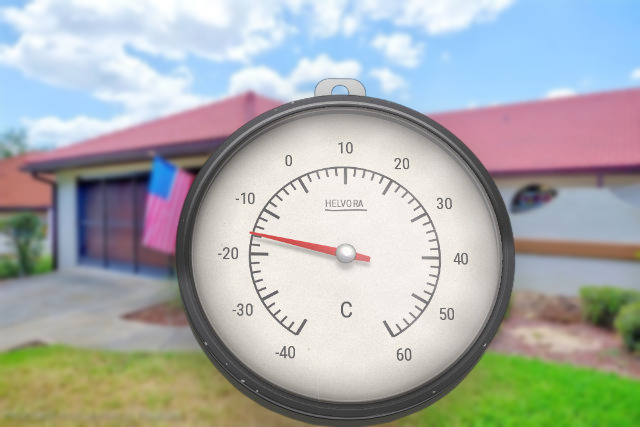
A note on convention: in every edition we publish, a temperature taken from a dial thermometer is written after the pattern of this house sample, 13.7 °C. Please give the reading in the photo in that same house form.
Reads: -16 °C
